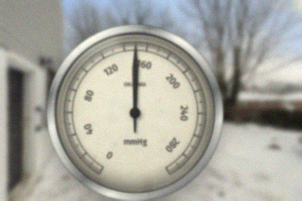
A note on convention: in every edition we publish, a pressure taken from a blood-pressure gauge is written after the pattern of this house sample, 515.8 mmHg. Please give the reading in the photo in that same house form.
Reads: 150 mmHg
